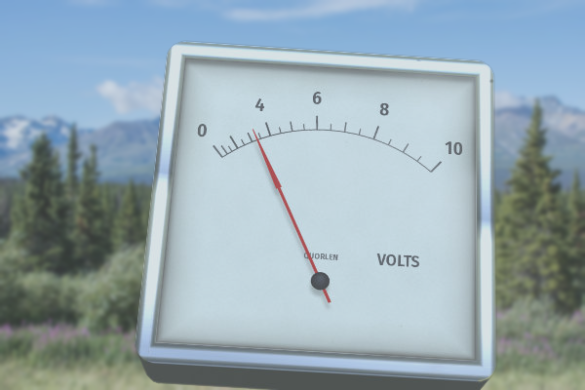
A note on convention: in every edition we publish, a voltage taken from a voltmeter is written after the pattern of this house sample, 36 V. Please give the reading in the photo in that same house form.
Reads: 3.25 V
